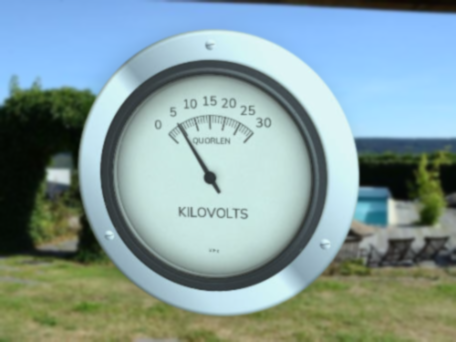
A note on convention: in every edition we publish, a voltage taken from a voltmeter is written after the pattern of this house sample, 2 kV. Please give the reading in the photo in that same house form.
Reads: 5 kV
